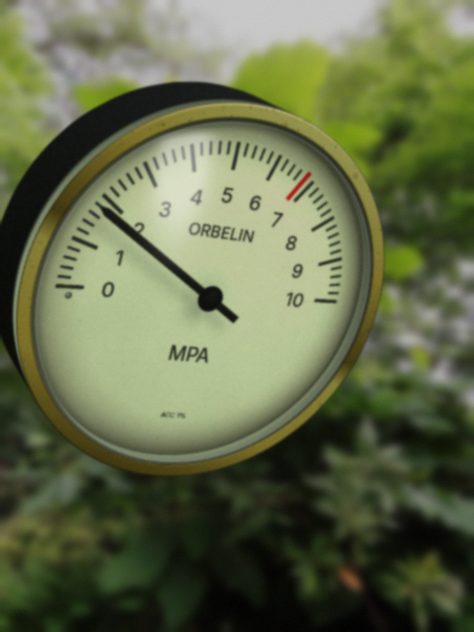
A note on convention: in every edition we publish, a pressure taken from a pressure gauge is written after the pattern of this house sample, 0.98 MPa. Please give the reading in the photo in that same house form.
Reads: 1.8 MPa
